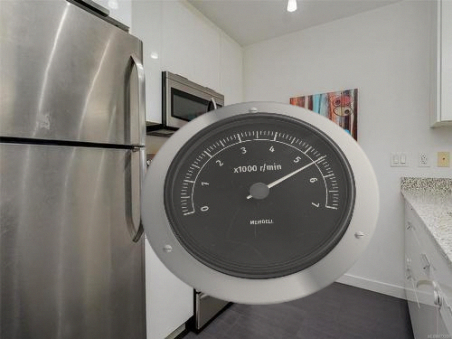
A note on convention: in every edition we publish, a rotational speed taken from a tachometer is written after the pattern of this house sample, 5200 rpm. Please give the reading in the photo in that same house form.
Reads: 5500 rpm
